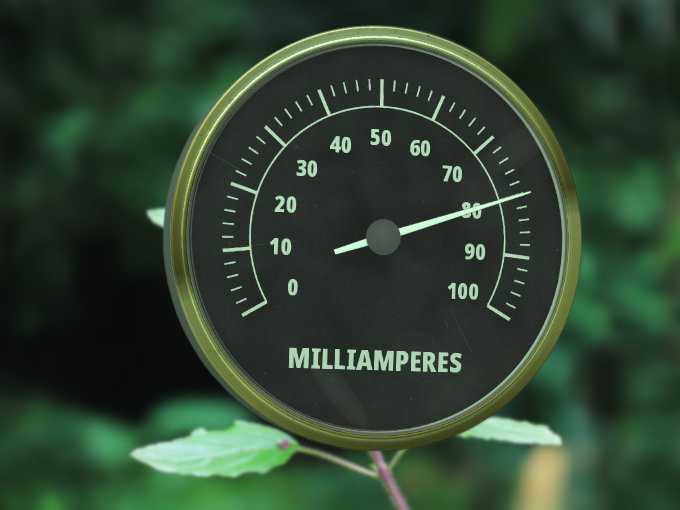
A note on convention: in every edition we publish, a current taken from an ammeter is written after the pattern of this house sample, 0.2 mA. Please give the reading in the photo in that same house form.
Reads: 80 mA
